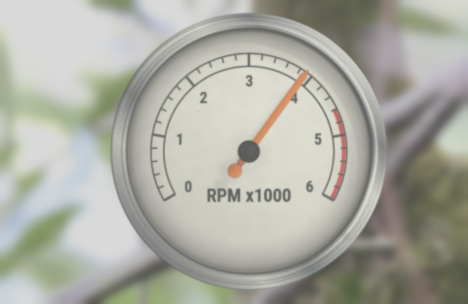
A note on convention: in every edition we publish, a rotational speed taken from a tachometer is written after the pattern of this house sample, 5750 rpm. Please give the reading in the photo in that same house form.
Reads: 3900 rpm
